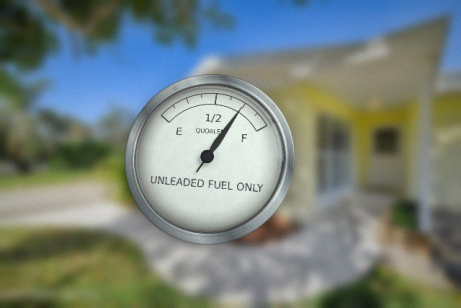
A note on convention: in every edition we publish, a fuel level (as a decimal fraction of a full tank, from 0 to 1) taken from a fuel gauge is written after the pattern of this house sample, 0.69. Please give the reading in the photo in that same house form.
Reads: 0.75
